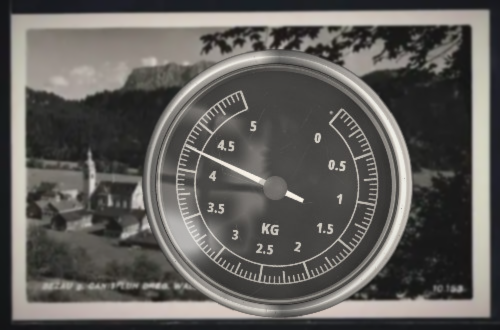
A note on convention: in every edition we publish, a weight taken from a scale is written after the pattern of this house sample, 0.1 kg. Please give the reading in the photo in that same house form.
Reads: 4.25 kg
